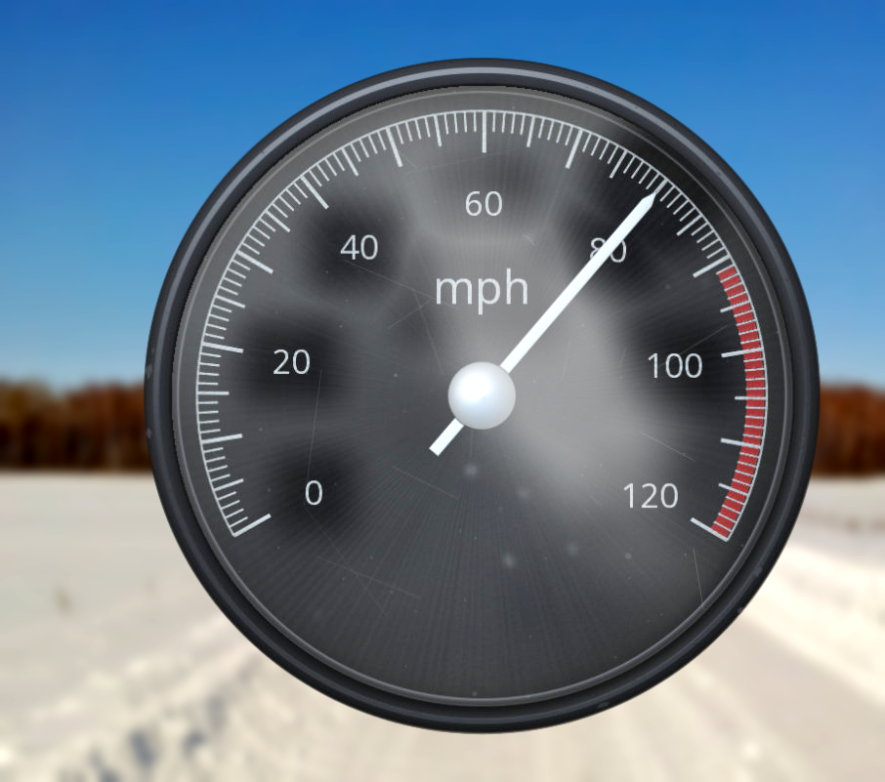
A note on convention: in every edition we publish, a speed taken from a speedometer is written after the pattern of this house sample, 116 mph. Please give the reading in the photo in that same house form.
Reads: 80 mph
